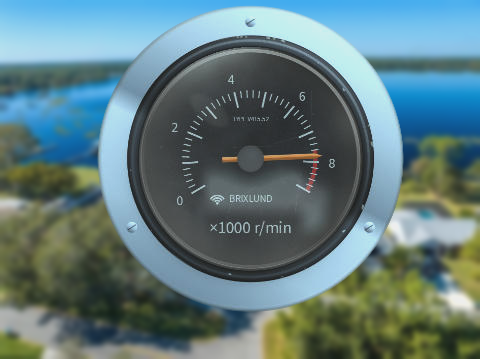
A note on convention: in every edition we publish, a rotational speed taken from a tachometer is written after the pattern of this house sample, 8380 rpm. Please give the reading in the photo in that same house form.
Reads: 7800 rpm
